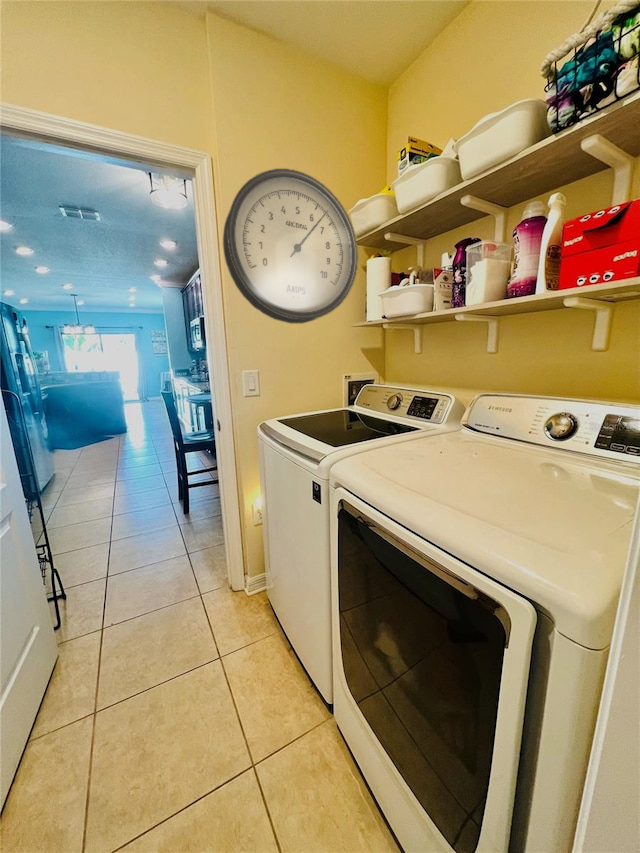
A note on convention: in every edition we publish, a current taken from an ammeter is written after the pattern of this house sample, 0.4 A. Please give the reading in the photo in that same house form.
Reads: 6.5 A
